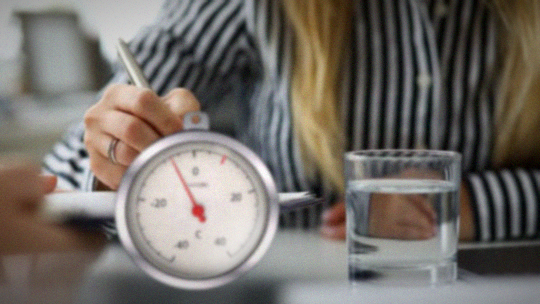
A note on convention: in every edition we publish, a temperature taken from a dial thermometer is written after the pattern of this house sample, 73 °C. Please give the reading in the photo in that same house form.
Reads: -6 °C
